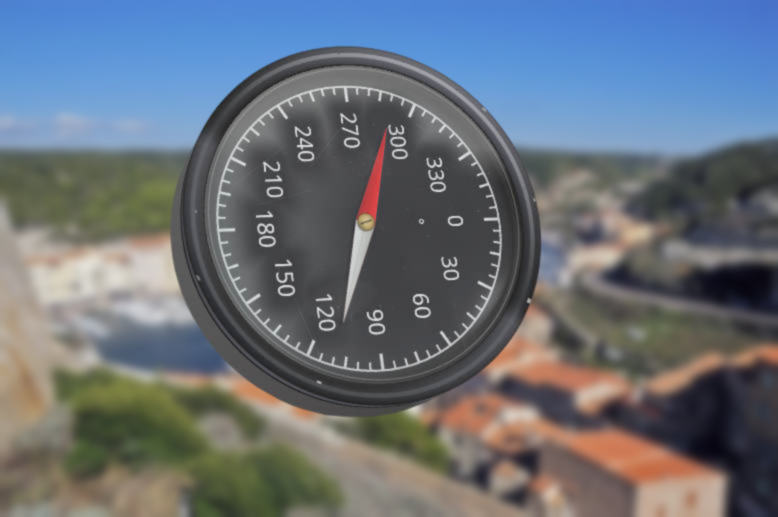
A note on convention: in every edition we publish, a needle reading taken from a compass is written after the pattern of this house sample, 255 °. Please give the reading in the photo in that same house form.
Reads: 290 °
